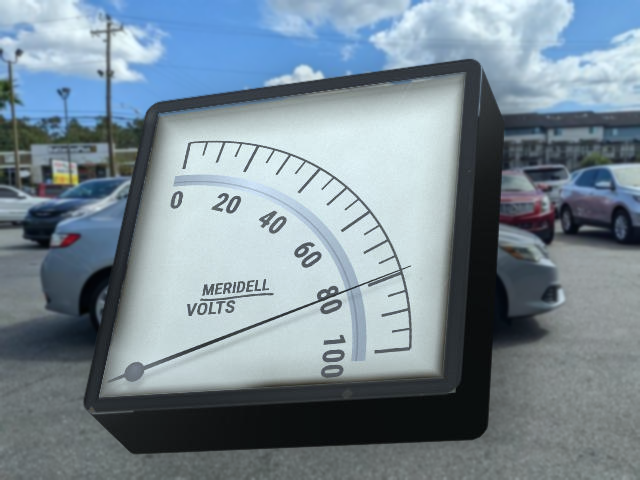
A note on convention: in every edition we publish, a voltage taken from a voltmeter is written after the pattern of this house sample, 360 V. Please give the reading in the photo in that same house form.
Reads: 80 V
